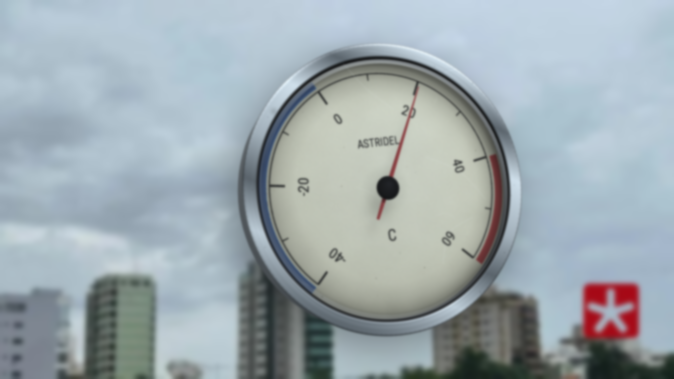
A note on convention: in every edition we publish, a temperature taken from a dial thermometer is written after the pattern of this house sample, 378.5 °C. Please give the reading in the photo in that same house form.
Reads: 20 °C
